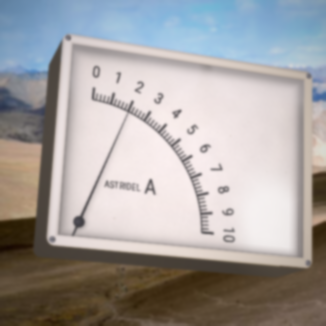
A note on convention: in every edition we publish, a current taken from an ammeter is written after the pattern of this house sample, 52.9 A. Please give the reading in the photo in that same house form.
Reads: 2 A
